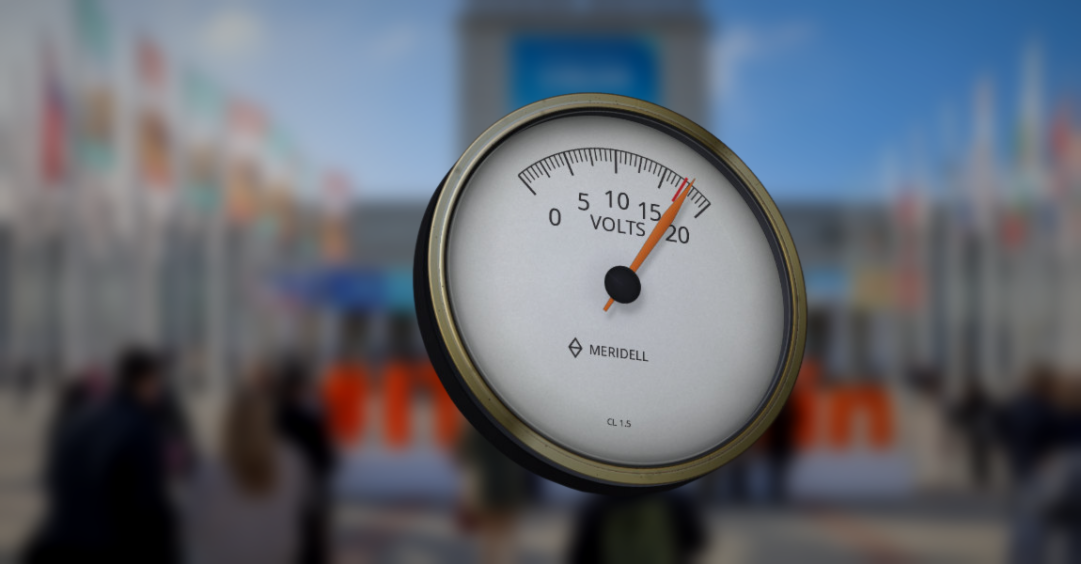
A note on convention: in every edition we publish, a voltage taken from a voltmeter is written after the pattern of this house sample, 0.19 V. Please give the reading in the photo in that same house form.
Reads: 17.5 V
